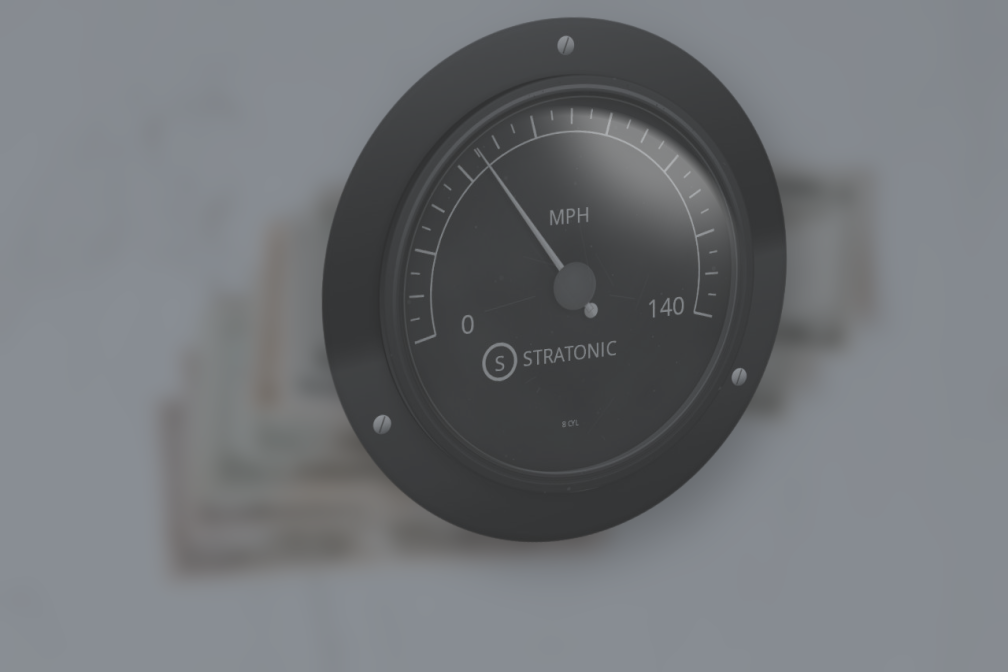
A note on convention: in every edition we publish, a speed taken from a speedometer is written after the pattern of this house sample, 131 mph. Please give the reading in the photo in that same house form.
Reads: 45 mph
